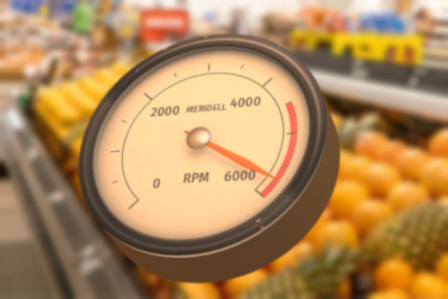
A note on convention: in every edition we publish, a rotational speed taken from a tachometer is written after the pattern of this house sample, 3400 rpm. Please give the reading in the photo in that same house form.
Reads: 5750 rpm
